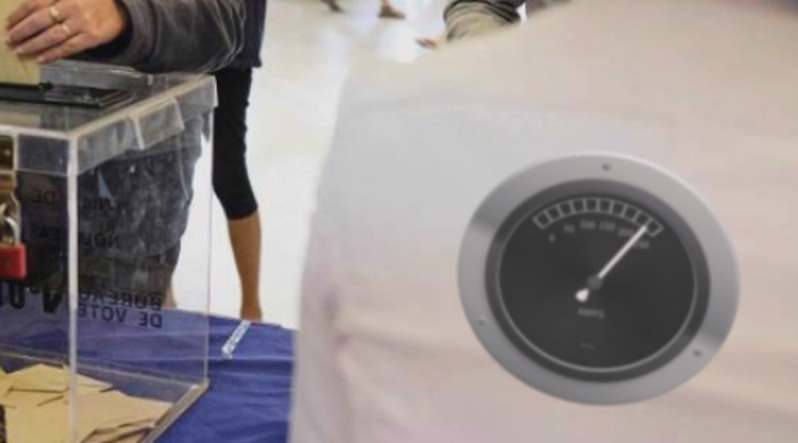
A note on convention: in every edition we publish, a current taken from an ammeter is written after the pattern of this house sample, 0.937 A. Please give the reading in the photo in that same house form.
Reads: 225 A
